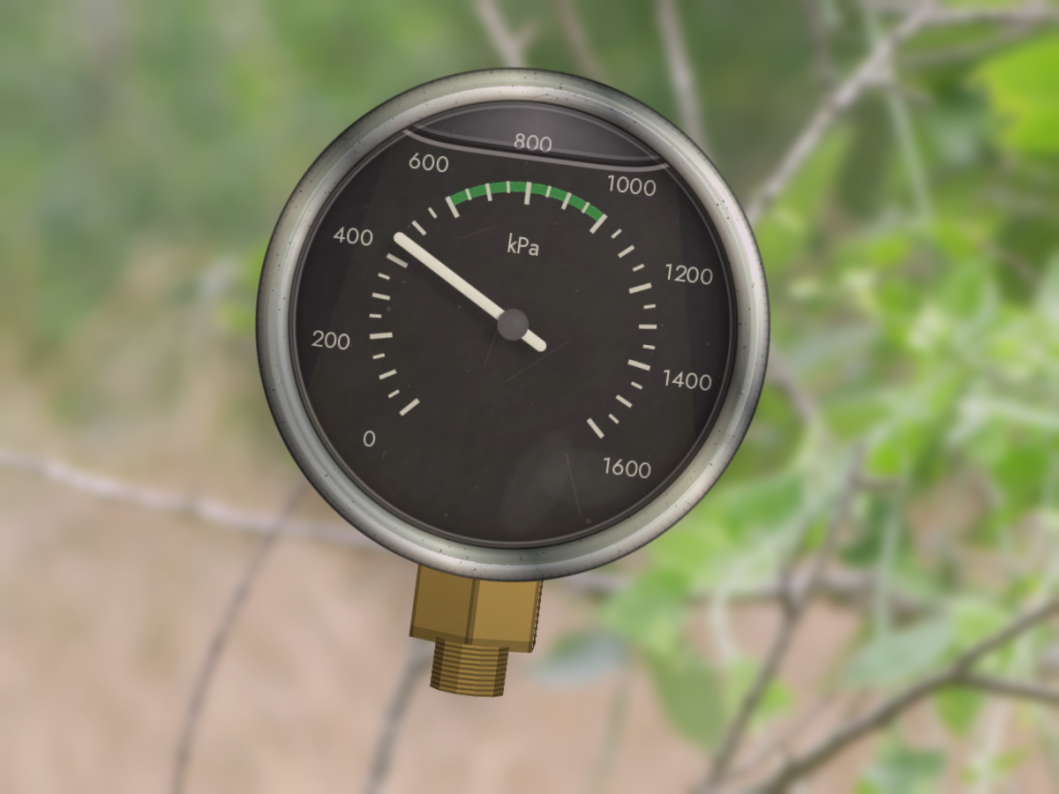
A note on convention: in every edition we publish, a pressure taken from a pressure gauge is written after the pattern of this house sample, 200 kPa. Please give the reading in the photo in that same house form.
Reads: 450 kPa
